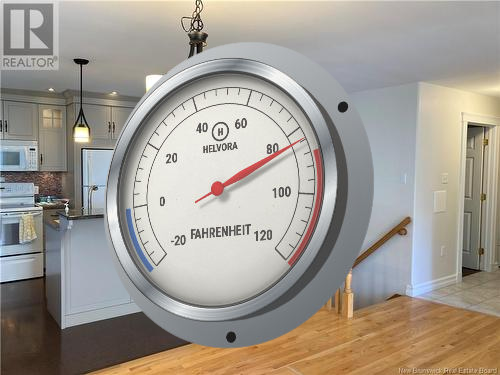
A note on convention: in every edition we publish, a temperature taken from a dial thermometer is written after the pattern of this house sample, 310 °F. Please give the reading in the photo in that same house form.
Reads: 84 °F
